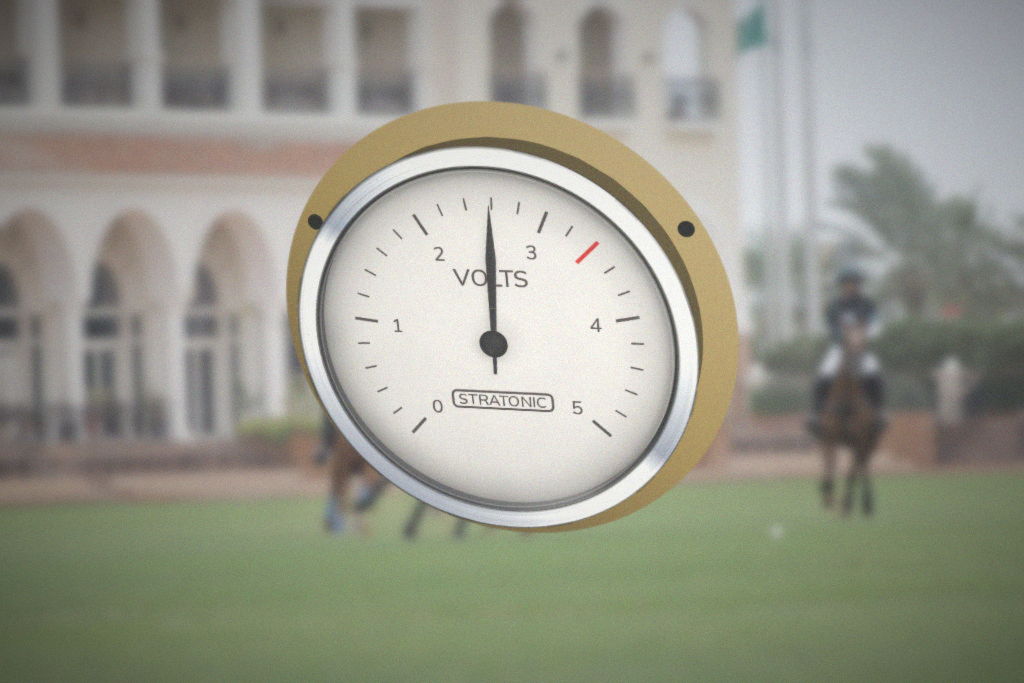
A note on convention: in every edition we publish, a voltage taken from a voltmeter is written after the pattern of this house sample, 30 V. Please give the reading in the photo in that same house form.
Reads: 2.6 V
